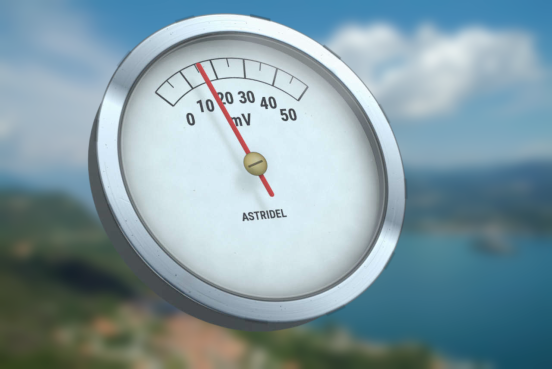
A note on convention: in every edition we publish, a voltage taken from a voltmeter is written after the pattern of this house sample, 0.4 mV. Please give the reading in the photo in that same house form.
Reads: 15 mV
